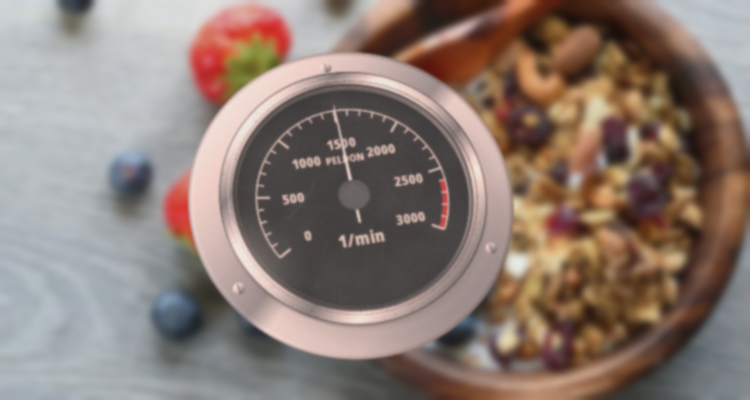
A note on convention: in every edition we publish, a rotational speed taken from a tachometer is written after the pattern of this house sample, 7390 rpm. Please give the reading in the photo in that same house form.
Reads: 1500 rpm
